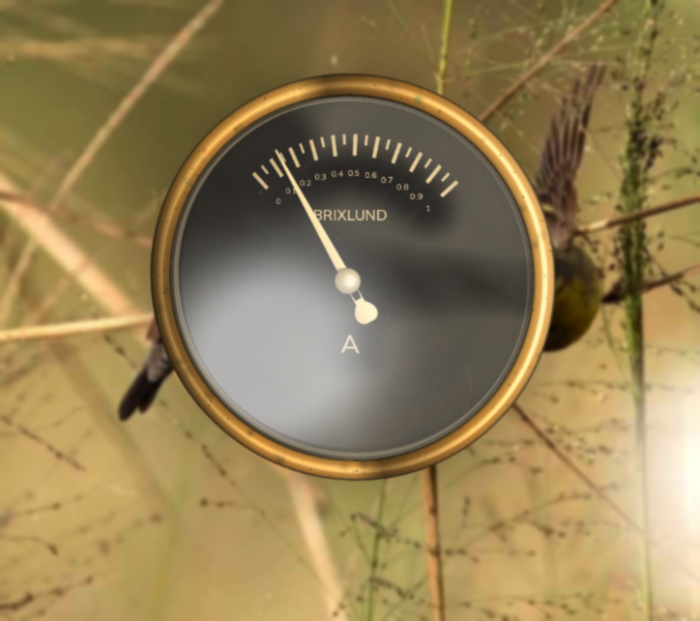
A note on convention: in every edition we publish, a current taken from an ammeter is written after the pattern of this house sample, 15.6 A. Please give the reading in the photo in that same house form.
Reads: 0.15 A
